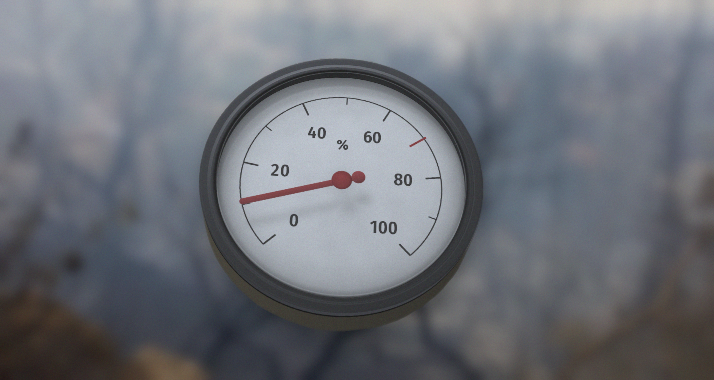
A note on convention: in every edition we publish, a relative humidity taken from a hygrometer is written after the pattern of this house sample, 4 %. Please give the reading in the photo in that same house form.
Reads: 10 %
